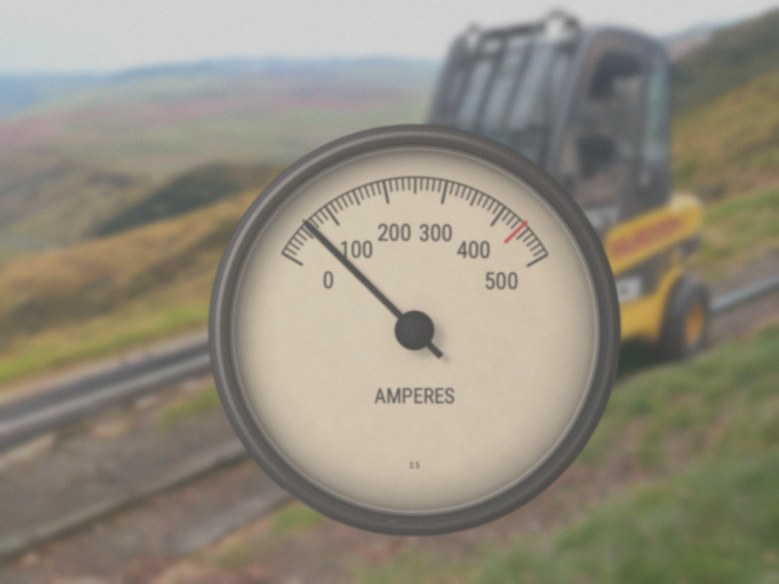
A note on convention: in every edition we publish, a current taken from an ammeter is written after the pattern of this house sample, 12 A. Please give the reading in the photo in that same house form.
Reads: 60 A
